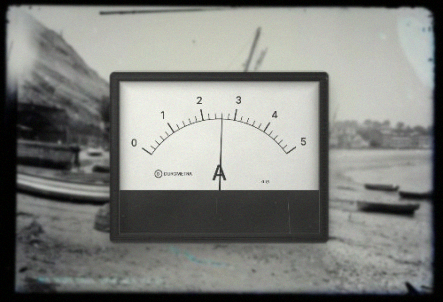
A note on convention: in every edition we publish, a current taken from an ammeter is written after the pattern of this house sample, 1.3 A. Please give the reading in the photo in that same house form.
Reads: 2.6 A
